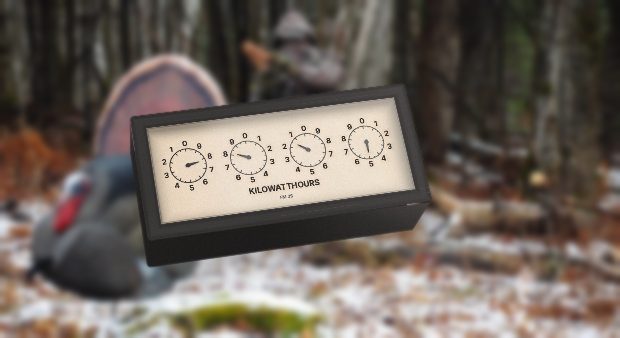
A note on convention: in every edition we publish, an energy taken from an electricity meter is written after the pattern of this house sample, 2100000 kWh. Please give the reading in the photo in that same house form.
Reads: 7815 kWh
